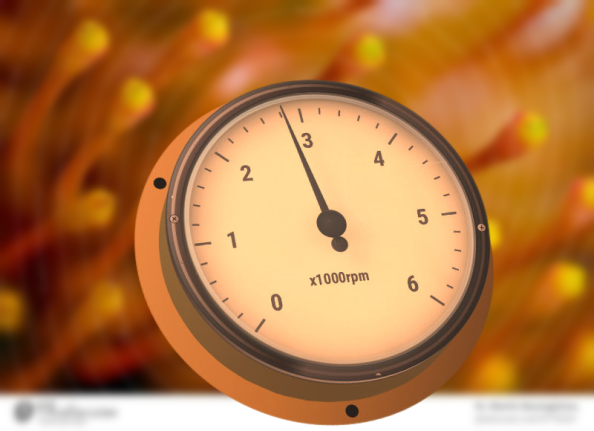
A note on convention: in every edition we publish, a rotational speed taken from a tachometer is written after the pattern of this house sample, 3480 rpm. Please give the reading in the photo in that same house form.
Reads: 2800 rpm
